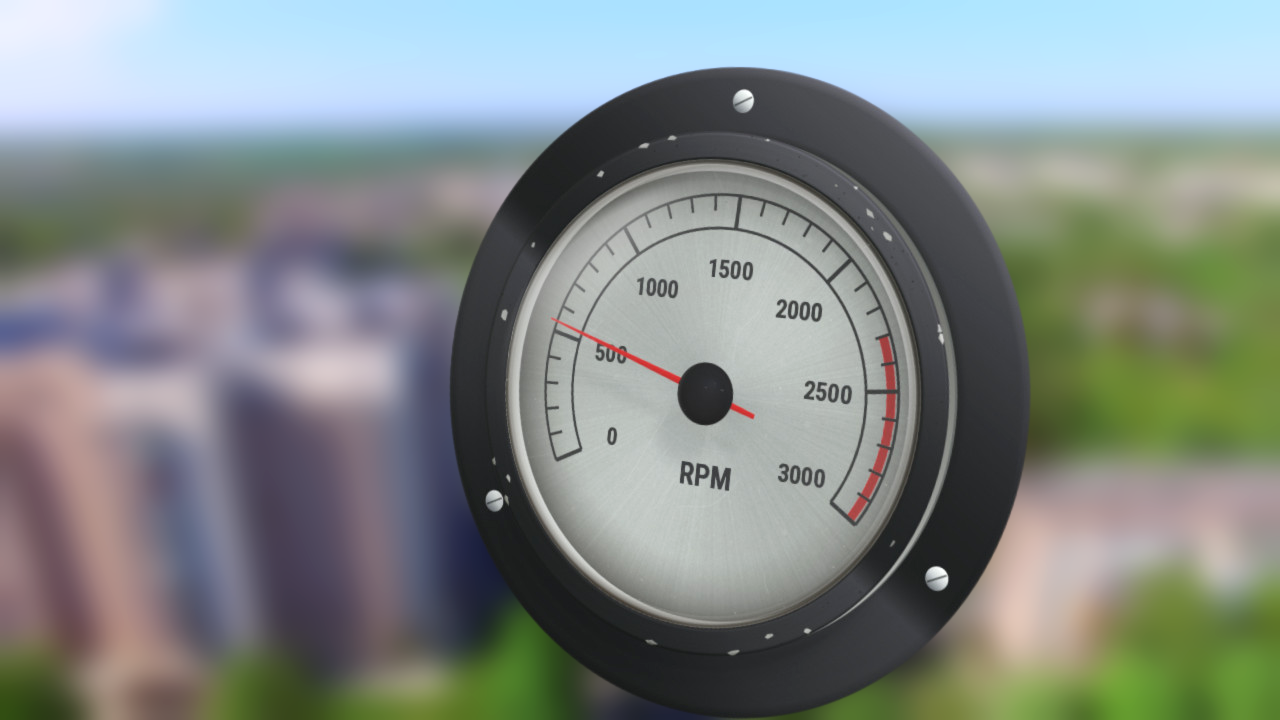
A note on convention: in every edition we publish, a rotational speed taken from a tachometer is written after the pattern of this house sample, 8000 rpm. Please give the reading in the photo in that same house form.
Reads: 550 rpm
